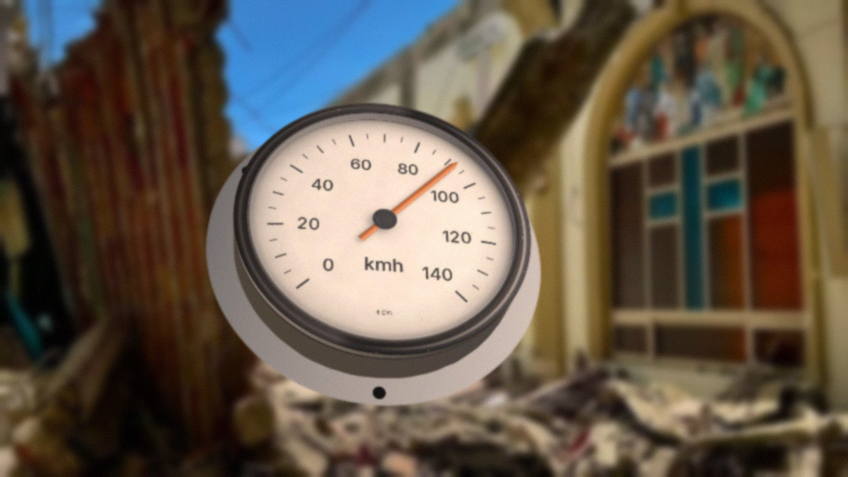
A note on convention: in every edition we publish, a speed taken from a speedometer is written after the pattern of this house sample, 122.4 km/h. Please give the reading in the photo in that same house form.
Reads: 92.5 km/h
